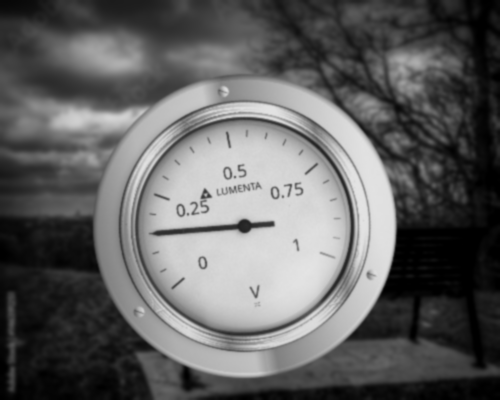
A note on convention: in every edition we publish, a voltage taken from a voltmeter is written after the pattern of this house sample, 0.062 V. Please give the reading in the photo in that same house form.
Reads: 0.15 V
